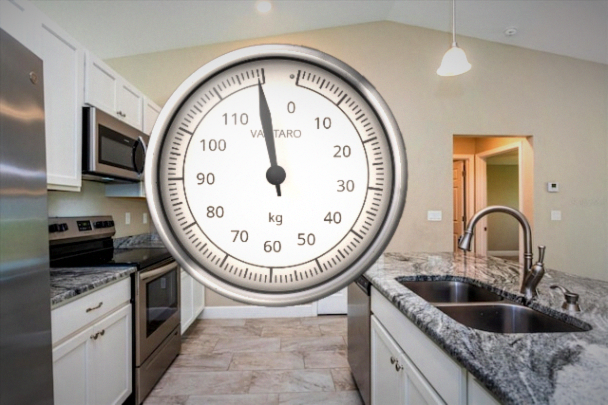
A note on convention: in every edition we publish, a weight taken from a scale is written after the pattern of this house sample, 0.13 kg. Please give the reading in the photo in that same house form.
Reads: 119 kg
